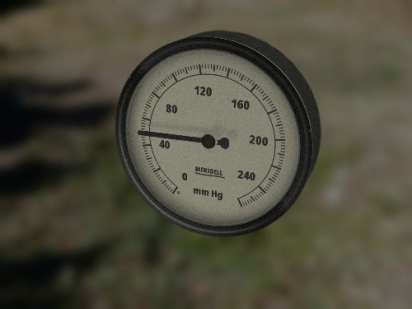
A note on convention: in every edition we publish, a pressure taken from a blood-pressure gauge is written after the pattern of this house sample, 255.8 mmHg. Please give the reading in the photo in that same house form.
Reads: 50 mmHg
